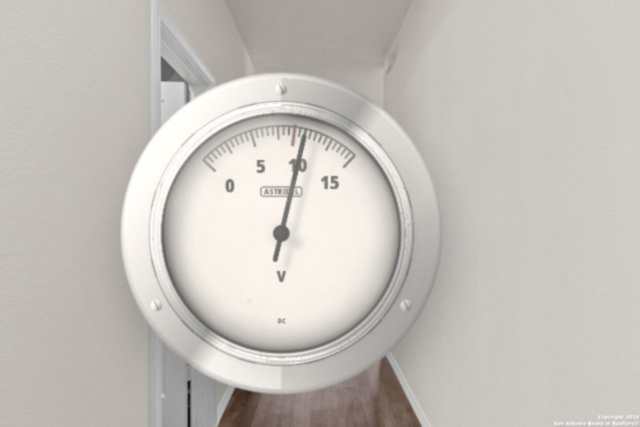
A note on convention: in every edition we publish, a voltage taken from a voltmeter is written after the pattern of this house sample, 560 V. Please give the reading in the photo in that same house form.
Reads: 10 V
